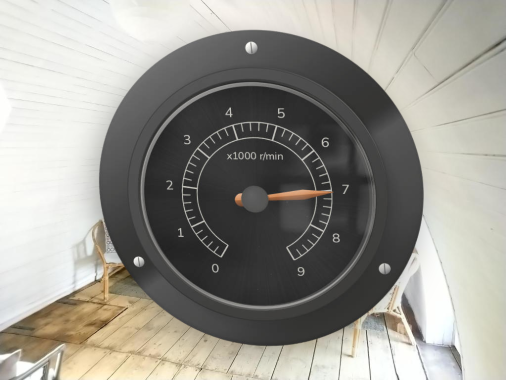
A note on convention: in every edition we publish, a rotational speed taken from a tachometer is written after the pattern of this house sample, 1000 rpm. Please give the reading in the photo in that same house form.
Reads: 7000 rpm
